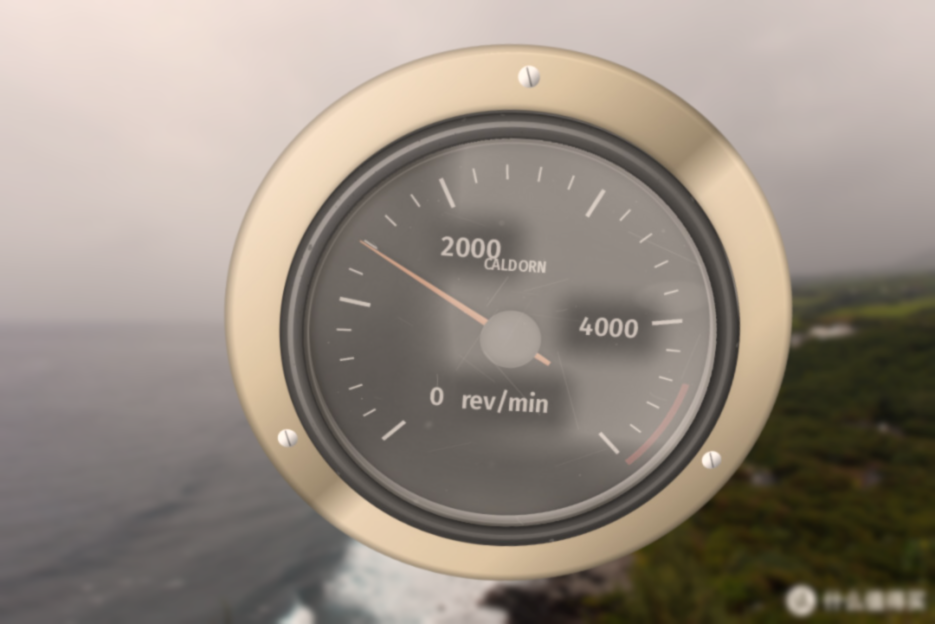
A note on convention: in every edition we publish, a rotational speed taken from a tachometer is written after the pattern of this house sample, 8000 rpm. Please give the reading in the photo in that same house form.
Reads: 1400 rpm
